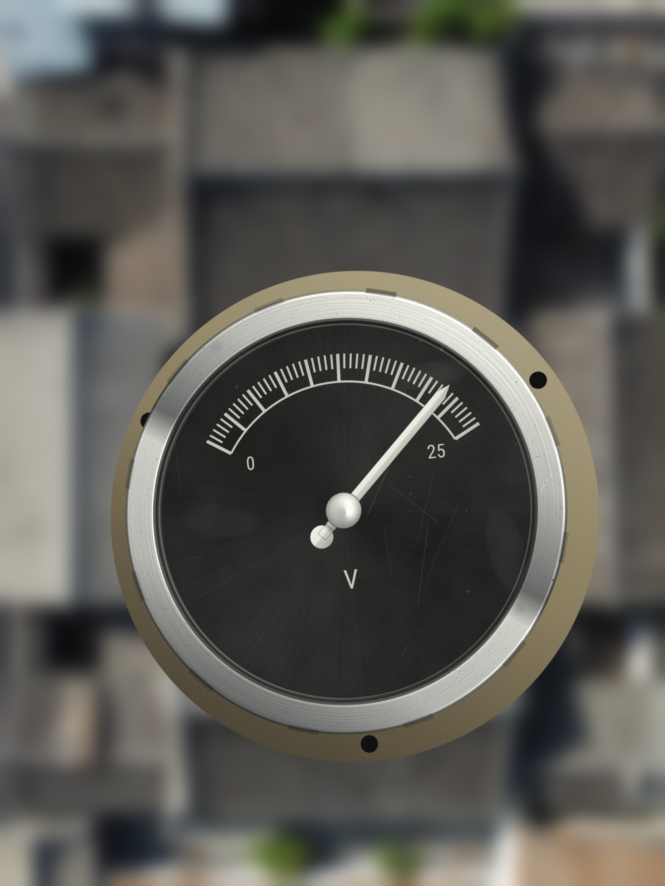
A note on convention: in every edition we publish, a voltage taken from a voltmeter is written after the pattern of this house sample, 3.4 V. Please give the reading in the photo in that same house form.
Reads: 21.5 V
